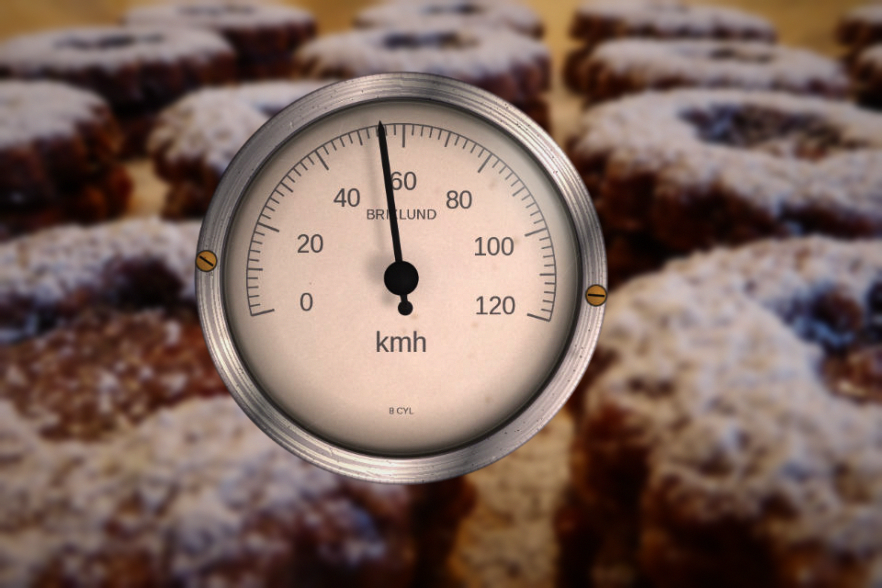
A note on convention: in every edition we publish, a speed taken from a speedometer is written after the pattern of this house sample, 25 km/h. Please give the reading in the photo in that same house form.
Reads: 55 km/h
